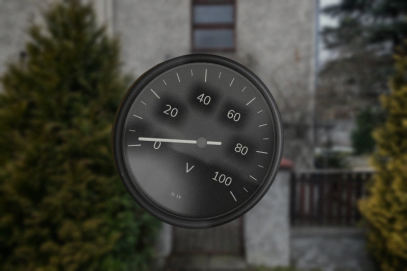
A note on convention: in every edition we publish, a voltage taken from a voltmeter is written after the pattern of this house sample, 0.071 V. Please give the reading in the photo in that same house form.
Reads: 2.5 V
